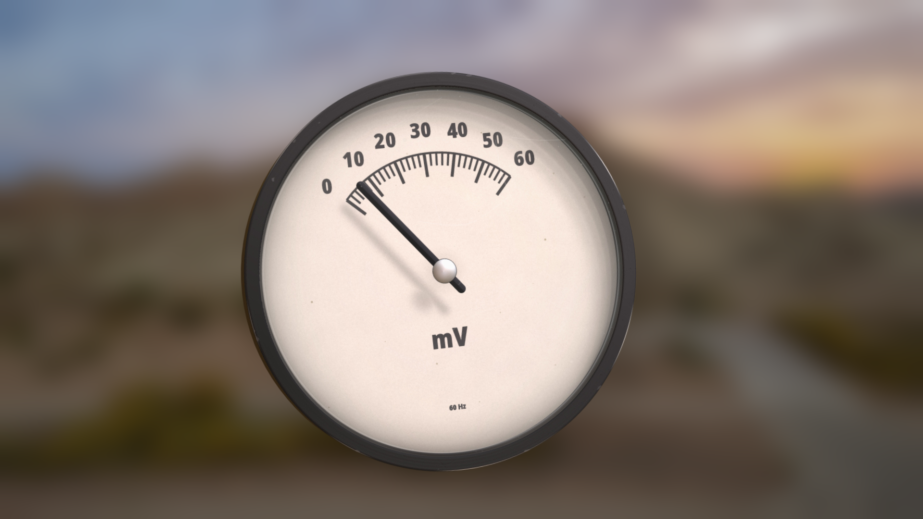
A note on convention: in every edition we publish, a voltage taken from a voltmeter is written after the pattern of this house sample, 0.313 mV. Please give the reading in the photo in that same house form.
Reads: 6 mV
